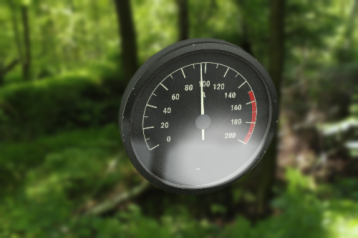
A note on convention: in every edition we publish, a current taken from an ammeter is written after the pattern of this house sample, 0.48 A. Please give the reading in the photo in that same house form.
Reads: 95 A
